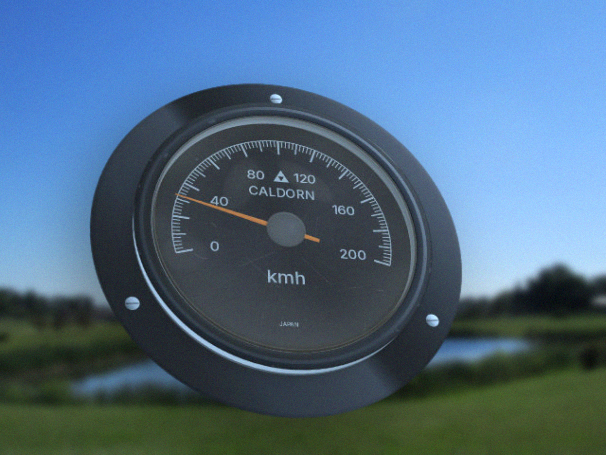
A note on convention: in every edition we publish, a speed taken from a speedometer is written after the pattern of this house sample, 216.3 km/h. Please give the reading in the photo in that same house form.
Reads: 30 km/h
